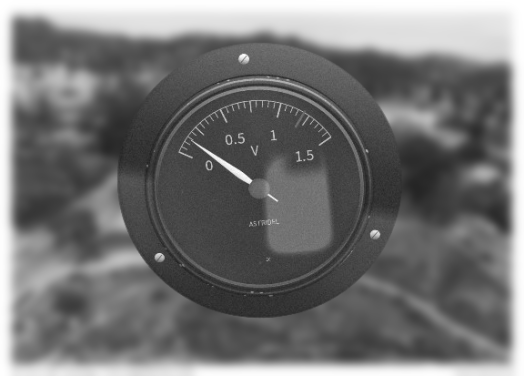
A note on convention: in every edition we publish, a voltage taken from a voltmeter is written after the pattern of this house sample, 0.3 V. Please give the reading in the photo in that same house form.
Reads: 0.15 V
